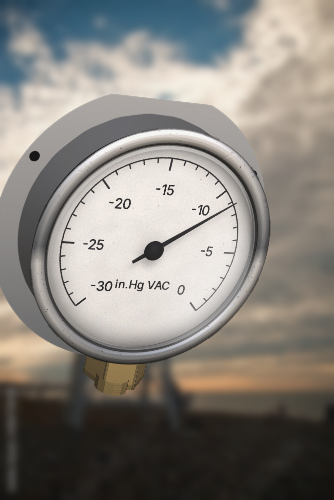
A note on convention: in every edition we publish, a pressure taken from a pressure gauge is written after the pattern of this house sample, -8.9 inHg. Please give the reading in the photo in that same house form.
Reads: -9 inHg
